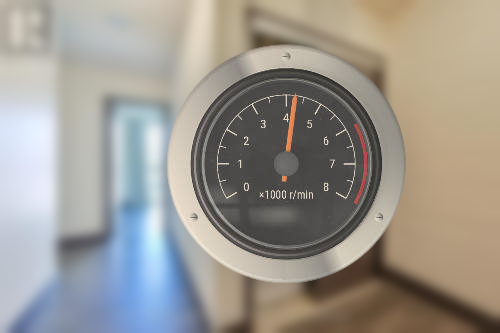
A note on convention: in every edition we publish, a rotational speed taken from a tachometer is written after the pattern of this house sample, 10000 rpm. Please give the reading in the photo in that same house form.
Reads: 4250 rpm
